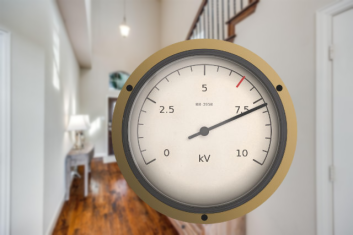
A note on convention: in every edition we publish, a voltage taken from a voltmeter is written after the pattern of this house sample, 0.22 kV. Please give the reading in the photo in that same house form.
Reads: 7.75 kV
